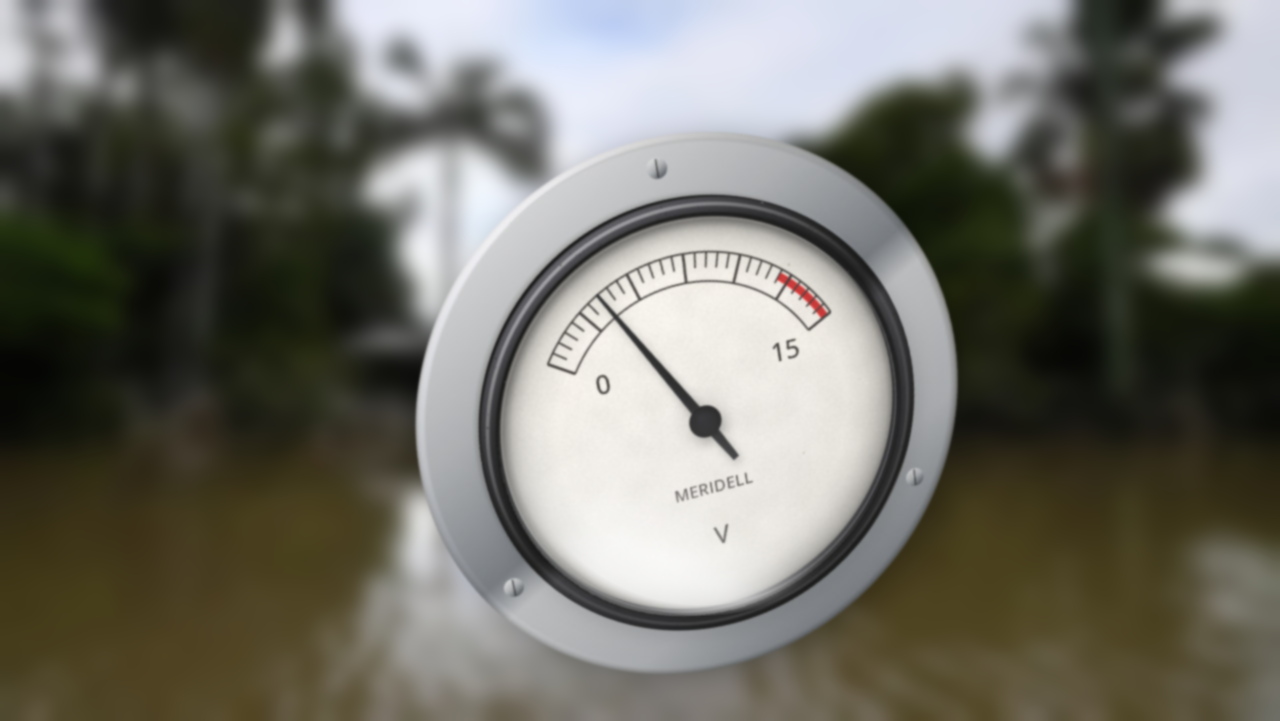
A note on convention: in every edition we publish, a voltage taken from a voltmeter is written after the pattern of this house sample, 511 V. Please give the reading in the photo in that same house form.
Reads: 3.5 V
